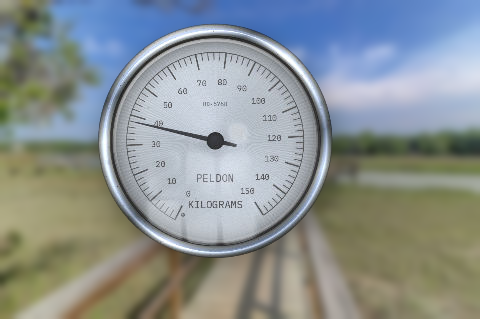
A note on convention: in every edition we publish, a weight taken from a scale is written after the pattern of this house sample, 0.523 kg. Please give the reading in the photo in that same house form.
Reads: 38 kg
